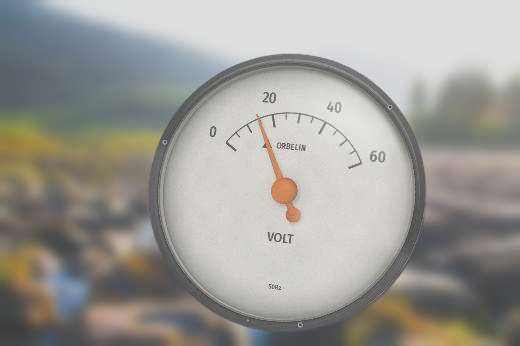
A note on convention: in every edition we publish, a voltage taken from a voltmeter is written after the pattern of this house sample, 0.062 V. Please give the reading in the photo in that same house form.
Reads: 15 V
